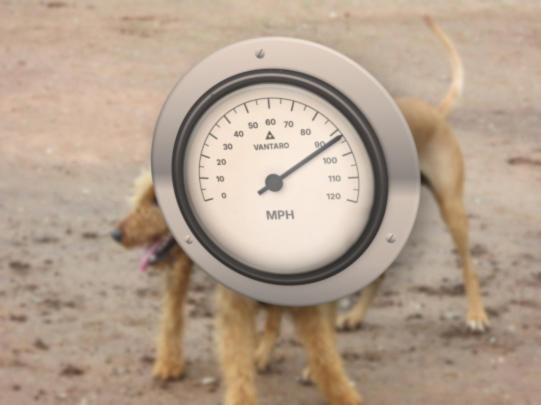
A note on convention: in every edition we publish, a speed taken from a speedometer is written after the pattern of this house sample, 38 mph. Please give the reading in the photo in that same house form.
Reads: 92.5 mph
